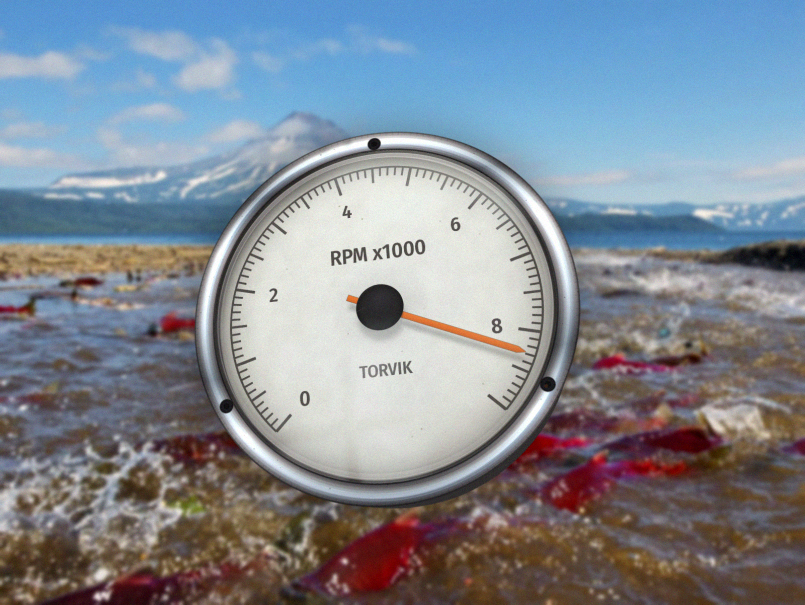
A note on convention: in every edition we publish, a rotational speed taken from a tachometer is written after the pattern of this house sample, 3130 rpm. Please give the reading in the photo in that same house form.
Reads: 8300 rpm
